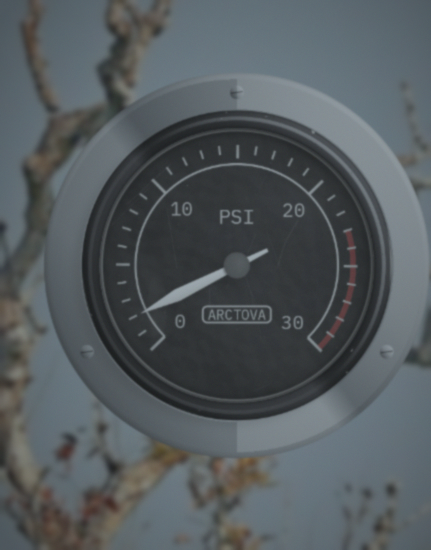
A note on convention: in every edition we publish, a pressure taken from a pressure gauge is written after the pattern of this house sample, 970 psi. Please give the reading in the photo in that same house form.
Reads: 2 psi
